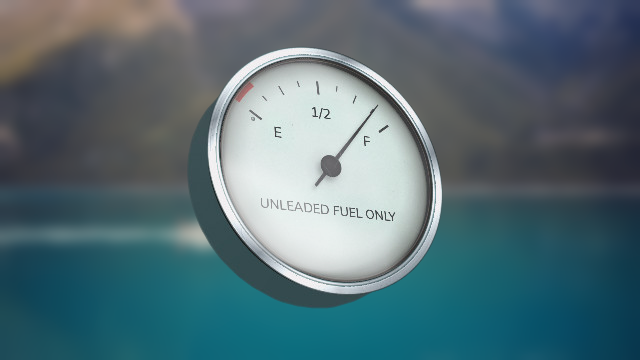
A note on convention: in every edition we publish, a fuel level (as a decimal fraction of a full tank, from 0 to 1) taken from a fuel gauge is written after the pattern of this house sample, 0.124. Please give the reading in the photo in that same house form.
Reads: 0.875
